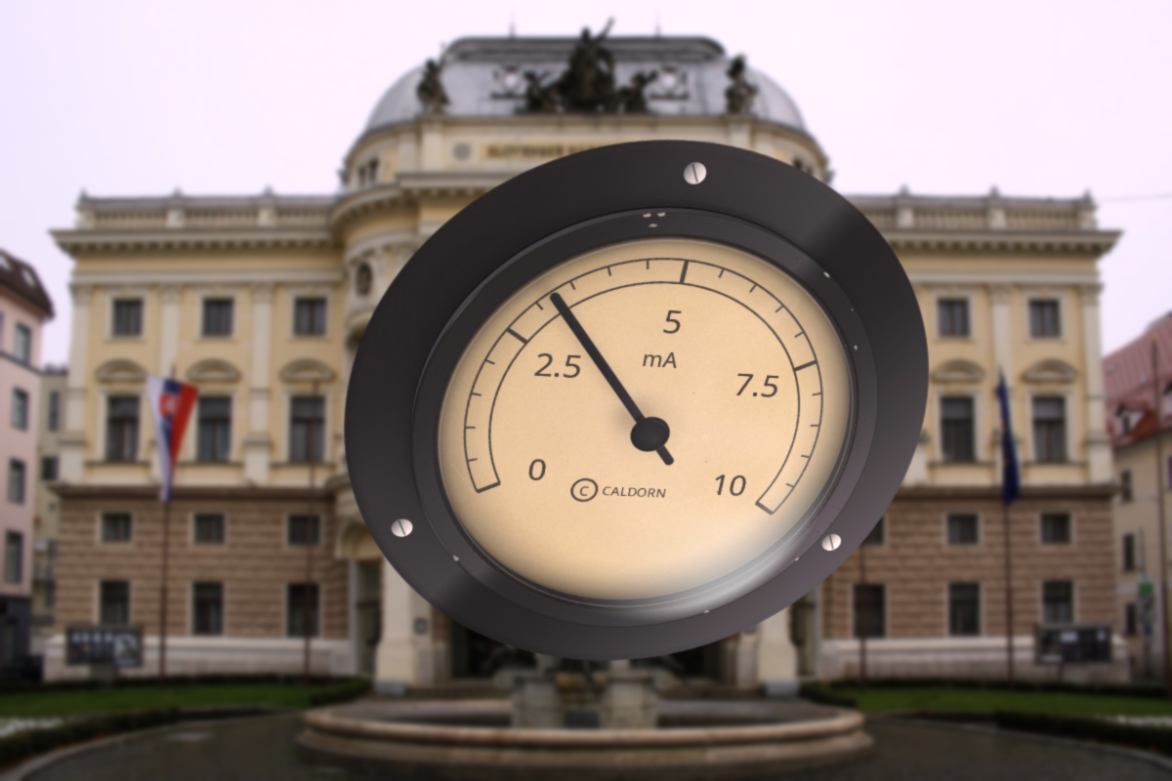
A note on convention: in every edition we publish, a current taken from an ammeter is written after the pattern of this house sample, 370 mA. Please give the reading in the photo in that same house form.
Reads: 3.25 mA
